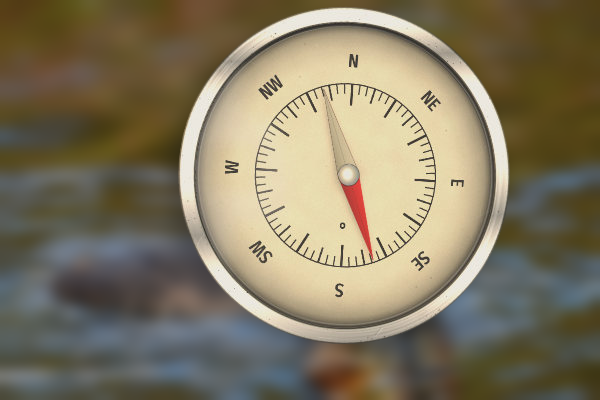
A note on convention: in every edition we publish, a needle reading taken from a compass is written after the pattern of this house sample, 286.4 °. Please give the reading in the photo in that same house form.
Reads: 160 °
